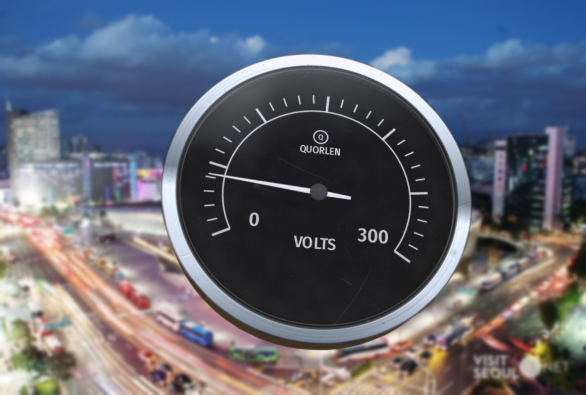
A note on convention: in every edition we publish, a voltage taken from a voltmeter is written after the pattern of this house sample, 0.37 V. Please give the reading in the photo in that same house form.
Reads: 40 V
